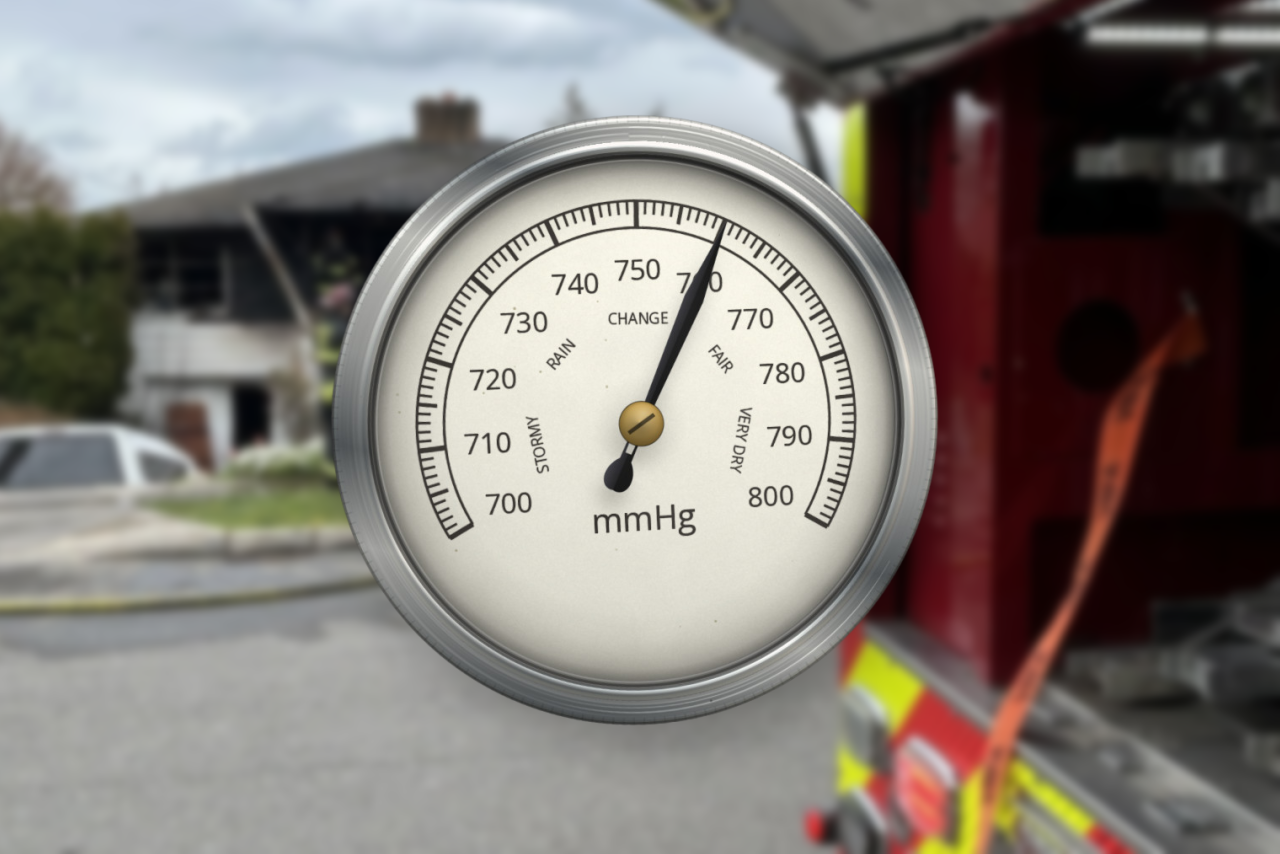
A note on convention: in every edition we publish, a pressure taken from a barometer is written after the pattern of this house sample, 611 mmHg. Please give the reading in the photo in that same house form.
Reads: 760 mmHg
